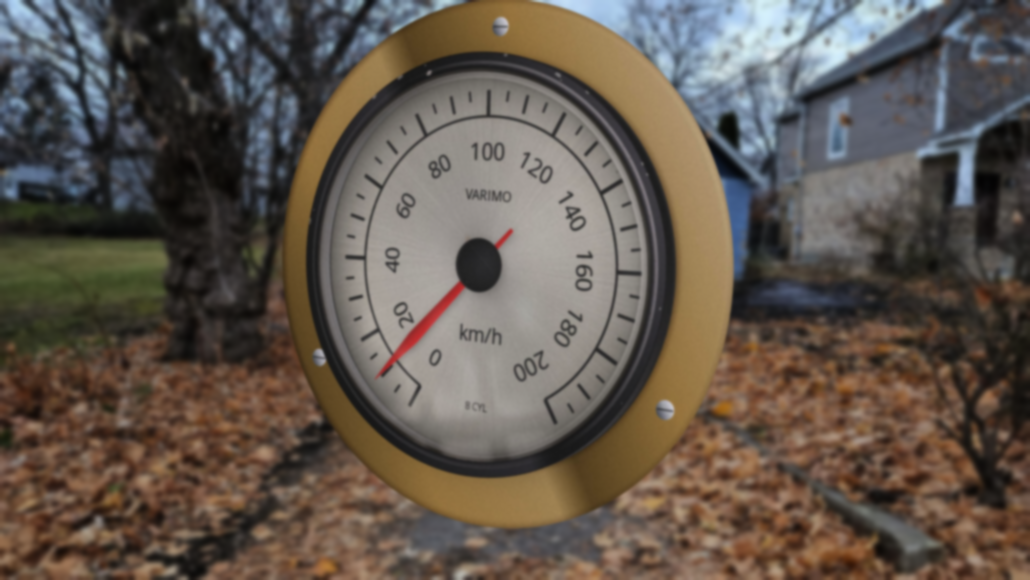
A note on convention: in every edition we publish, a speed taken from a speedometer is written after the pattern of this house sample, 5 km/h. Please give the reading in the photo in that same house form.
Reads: 10 km/h
